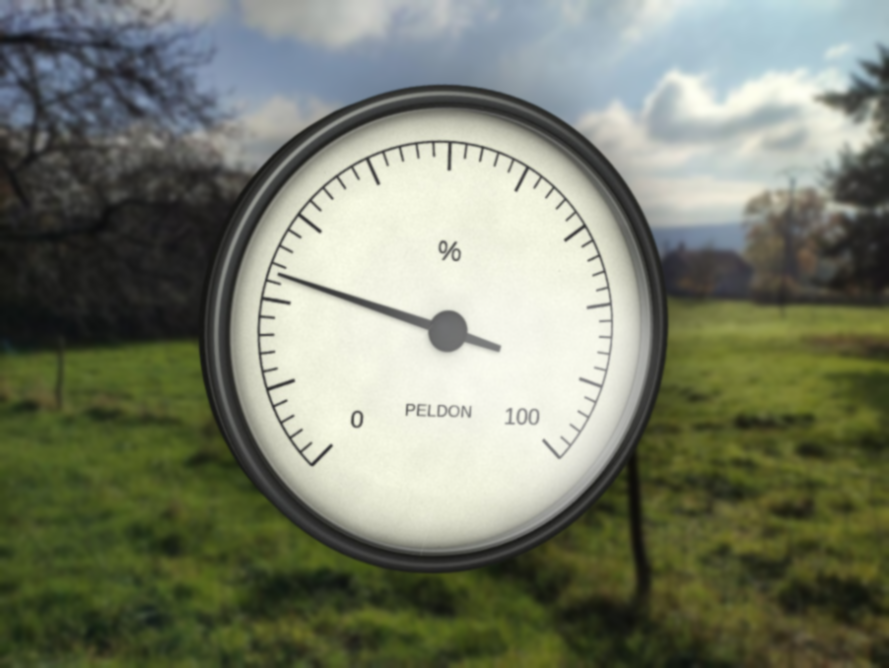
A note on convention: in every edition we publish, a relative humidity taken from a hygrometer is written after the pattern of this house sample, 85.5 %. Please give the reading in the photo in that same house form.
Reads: 23 %
